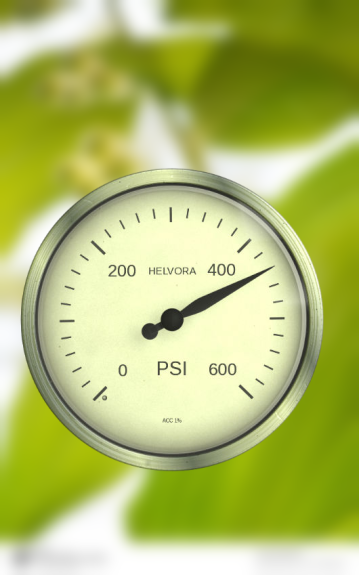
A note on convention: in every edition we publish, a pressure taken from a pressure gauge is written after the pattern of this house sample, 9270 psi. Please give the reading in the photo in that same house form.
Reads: 440 psi
